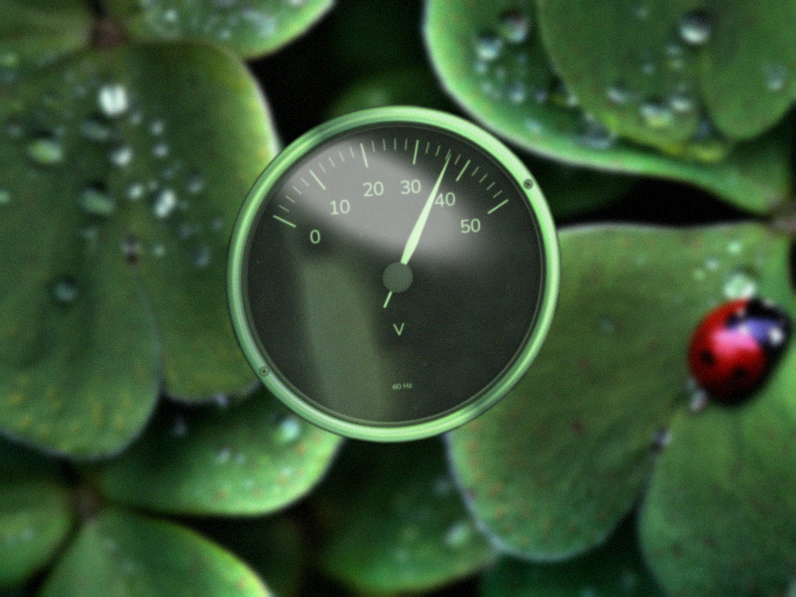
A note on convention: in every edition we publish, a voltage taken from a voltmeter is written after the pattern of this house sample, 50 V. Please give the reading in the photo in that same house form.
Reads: 36 V
